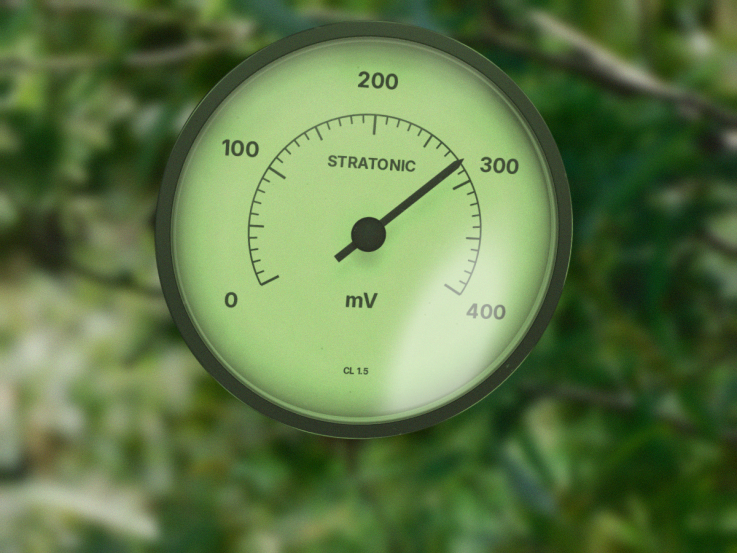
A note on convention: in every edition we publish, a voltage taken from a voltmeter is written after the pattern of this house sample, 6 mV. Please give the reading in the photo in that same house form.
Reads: 280 mV
